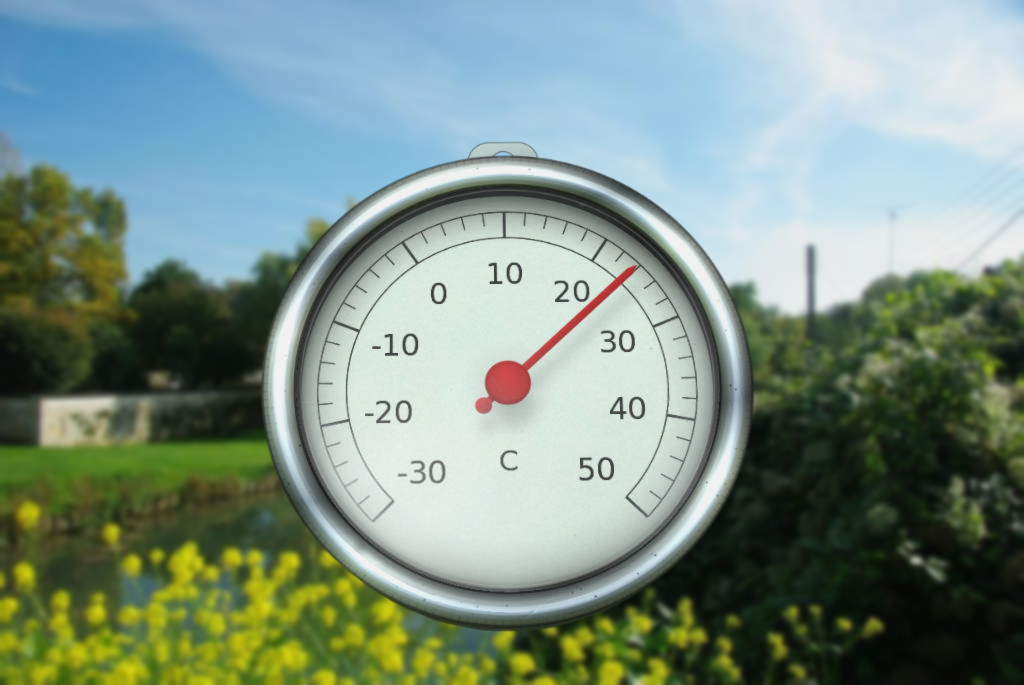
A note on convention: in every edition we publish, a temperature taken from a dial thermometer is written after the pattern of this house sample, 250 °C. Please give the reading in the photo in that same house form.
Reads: 24 °C
